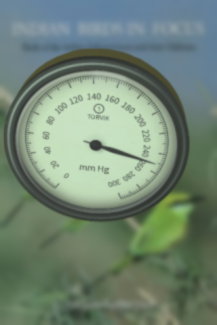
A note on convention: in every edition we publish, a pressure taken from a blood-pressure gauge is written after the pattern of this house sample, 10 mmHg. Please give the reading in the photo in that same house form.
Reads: 250 mmHg
